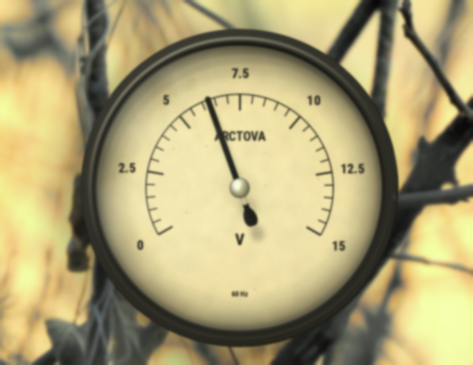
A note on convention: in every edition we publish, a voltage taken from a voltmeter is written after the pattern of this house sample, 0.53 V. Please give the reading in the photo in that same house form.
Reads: 6.25 V
